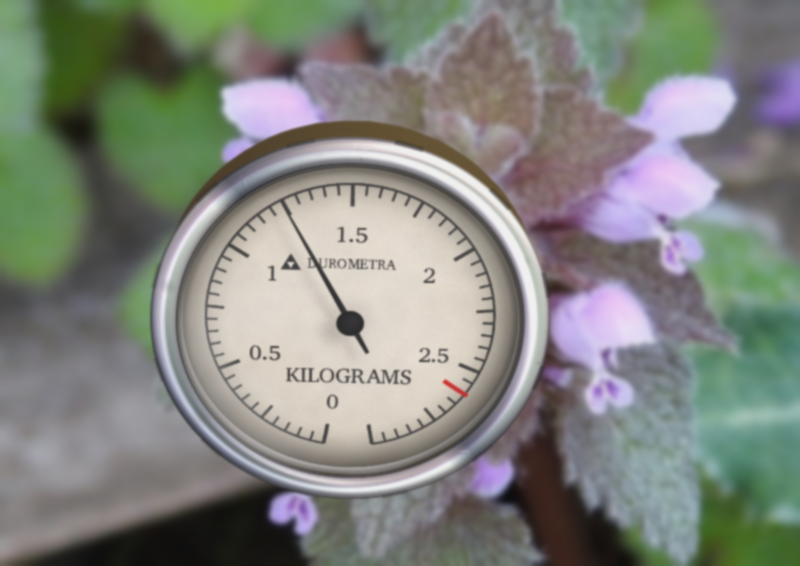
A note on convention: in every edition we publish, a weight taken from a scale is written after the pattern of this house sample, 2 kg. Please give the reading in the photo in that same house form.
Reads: 1.25 kg
